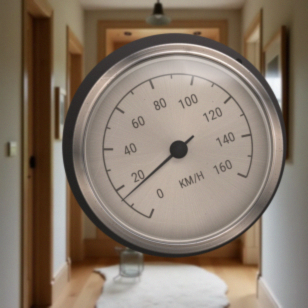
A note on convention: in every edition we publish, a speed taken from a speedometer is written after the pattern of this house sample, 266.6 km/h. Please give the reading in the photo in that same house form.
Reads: 15 km/h
